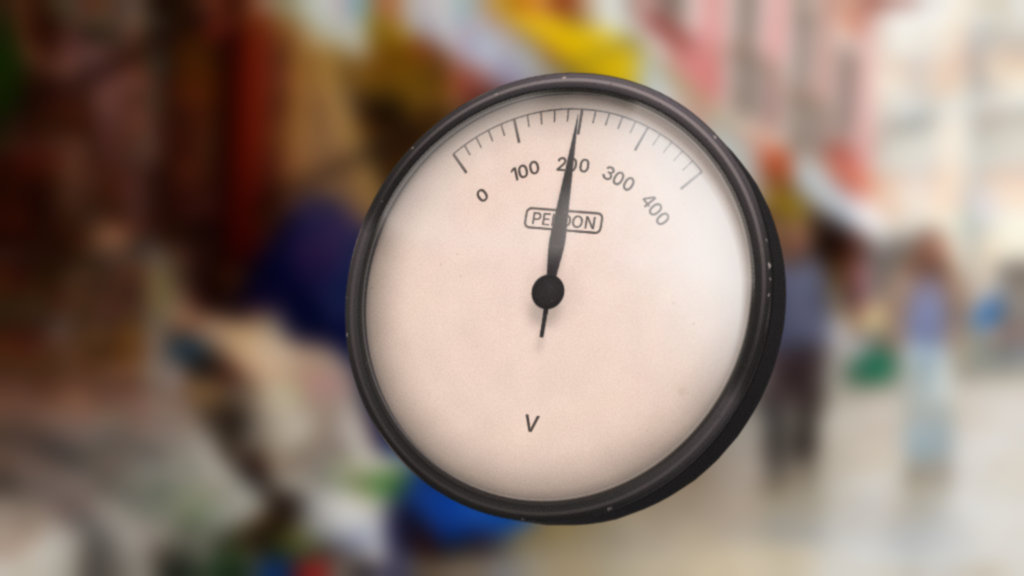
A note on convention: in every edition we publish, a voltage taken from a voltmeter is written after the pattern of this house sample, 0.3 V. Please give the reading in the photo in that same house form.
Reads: 200 V
